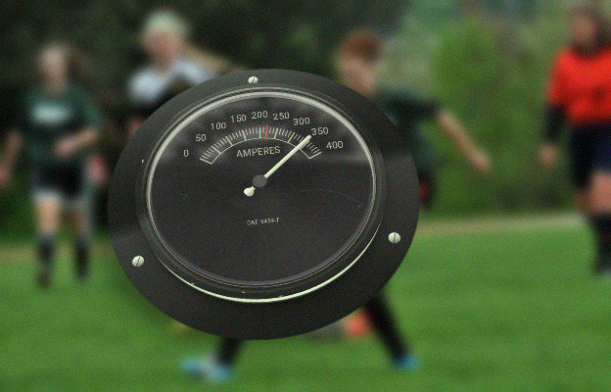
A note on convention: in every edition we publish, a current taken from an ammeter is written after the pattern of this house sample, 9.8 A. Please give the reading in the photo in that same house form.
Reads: 350 A
